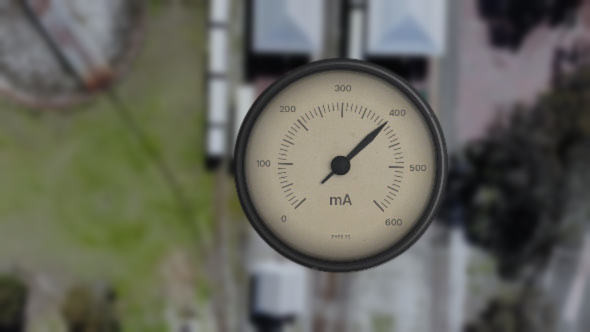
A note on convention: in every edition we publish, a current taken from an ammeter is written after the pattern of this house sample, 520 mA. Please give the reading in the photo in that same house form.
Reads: 400 mA
